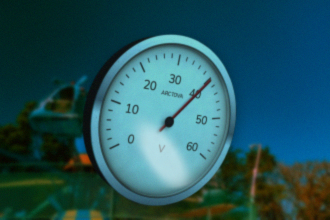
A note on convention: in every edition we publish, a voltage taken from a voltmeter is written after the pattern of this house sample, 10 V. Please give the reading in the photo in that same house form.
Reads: 40 V
